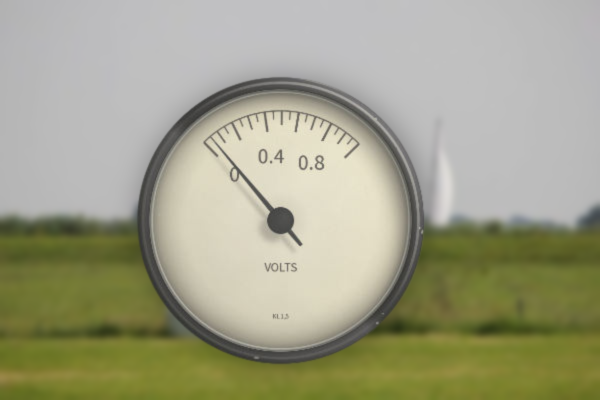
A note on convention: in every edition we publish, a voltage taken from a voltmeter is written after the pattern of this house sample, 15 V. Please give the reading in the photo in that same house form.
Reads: 0.05 V
